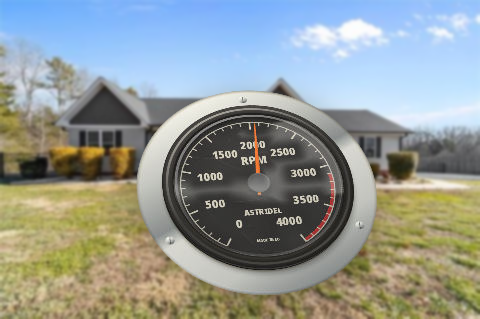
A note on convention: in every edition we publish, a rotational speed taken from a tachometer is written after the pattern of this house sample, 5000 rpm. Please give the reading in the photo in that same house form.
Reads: 2050 rpm
